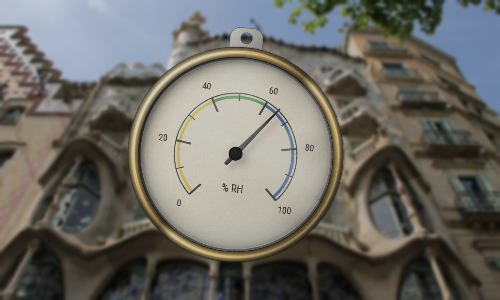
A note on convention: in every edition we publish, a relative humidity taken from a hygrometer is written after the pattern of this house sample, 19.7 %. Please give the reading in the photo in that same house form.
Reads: 65 %
